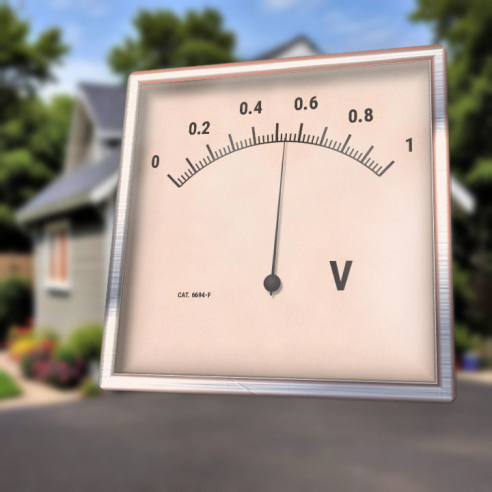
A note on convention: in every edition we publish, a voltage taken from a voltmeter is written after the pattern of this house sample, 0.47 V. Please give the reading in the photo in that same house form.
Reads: 0.54 V
